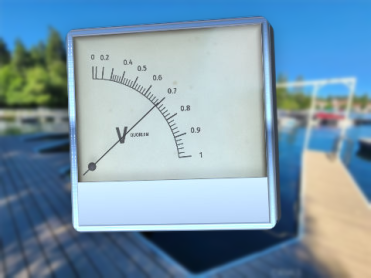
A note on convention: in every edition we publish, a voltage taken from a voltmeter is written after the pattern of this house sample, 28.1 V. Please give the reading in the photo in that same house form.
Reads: 0.7 V
